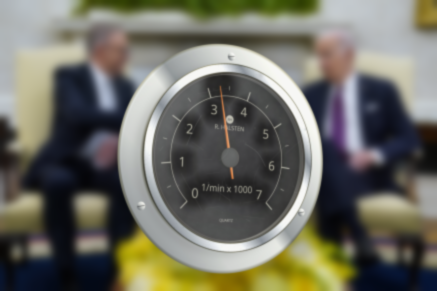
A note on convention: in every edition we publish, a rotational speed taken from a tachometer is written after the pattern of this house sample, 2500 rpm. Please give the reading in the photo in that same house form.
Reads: 3250 rpm
